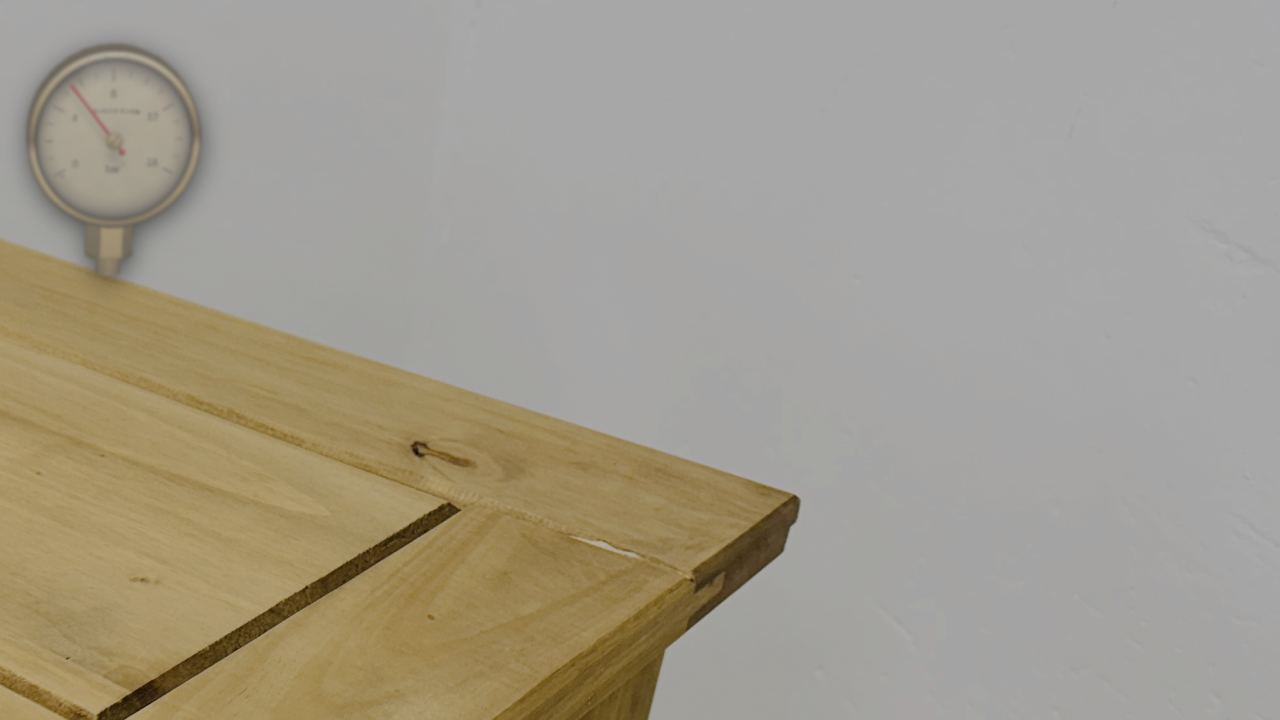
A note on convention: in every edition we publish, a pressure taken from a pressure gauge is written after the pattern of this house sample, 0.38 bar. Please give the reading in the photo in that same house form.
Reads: 5.5 bar
